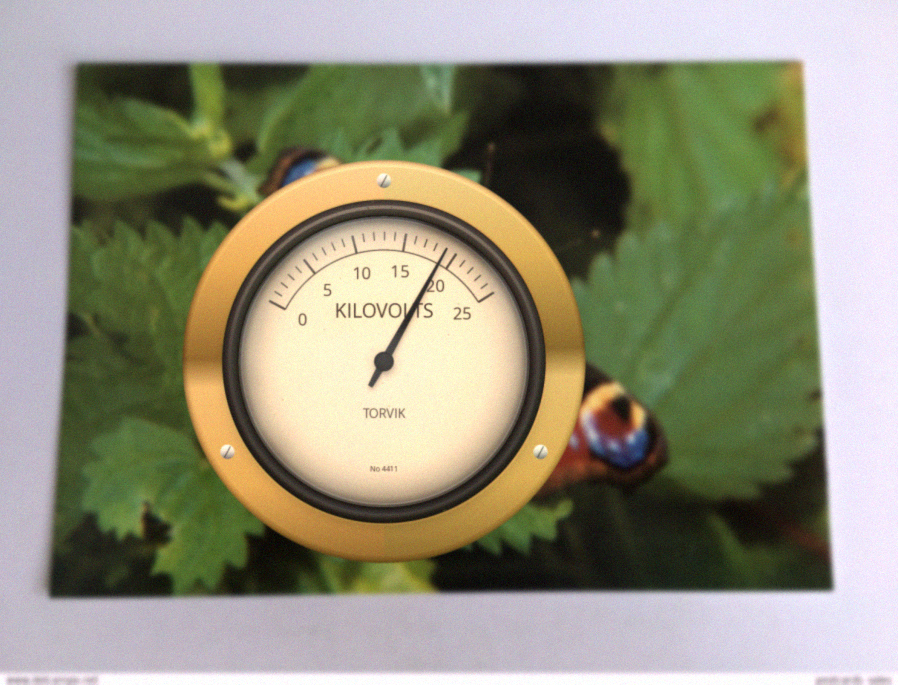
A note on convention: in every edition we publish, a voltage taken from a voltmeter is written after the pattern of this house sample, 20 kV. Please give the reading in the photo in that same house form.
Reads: 19 kV
